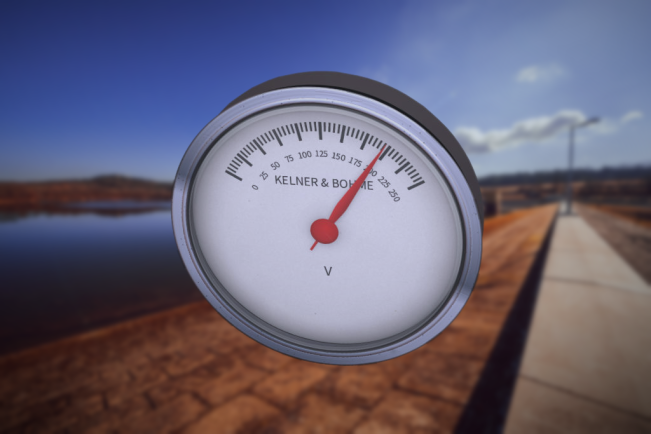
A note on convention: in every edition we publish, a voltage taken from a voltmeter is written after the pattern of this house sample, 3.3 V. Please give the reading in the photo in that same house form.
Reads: 195 V
